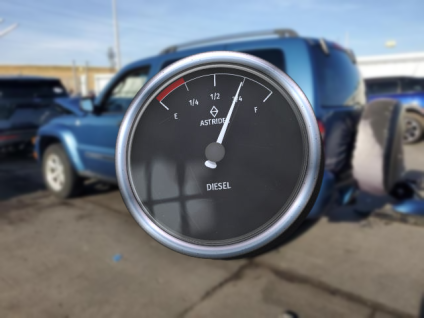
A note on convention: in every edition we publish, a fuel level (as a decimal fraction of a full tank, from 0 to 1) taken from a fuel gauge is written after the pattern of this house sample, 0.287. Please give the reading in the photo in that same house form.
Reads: 0.75
